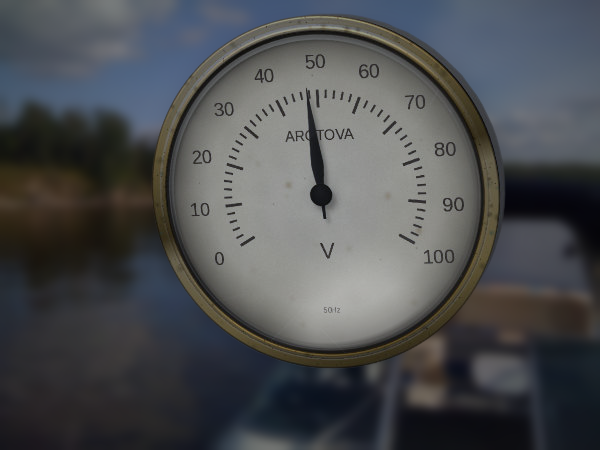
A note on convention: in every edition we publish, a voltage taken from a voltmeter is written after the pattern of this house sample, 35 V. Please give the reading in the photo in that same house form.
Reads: 48 V
